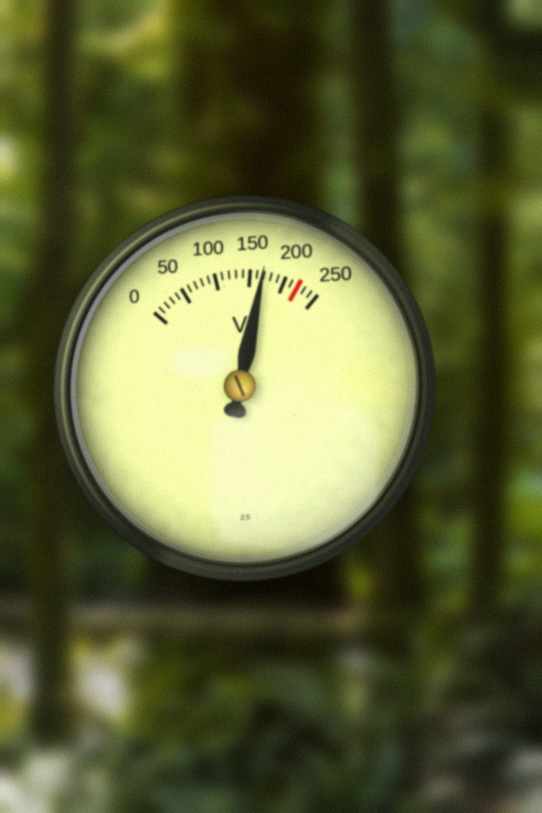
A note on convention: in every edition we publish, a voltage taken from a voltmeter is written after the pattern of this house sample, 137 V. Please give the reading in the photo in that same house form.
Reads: 170 V
